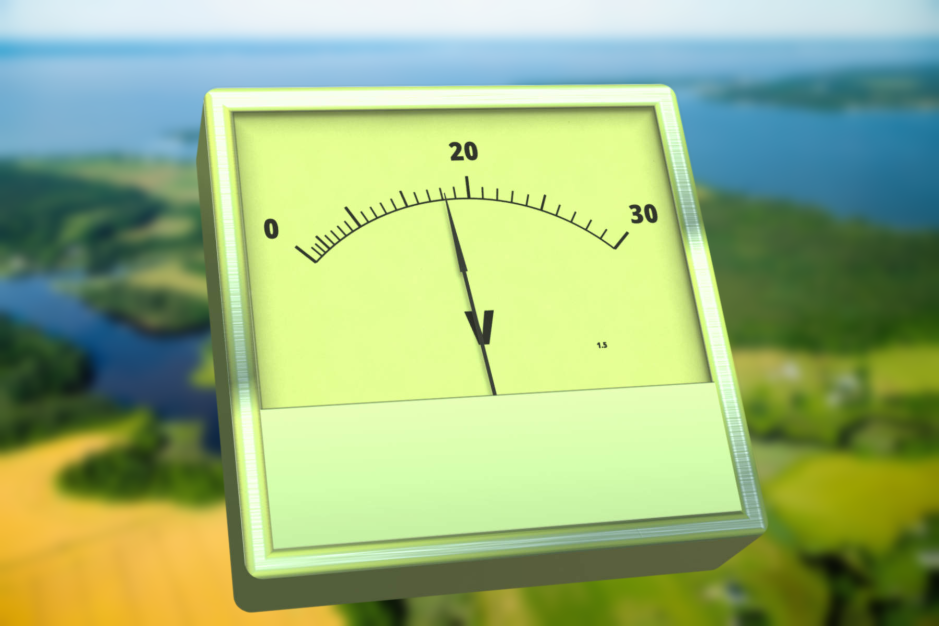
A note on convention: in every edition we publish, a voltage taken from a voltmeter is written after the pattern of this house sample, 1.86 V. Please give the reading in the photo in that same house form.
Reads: 18 V
